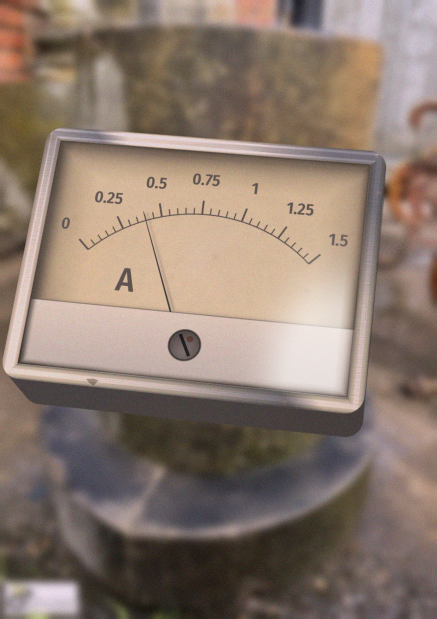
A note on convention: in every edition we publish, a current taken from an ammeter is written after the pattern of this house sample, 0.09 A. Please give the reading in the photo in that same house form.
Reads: 0.4 A
